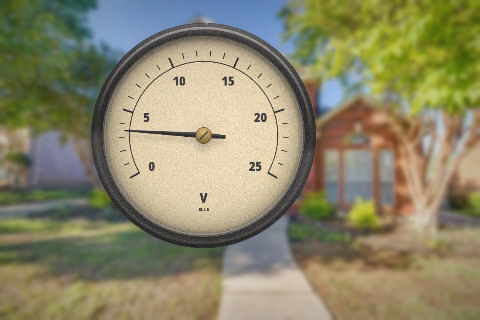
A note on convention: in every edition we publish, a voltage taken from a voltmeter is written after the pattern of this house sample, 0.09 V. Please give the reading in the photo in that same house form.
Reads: 3.5 V
